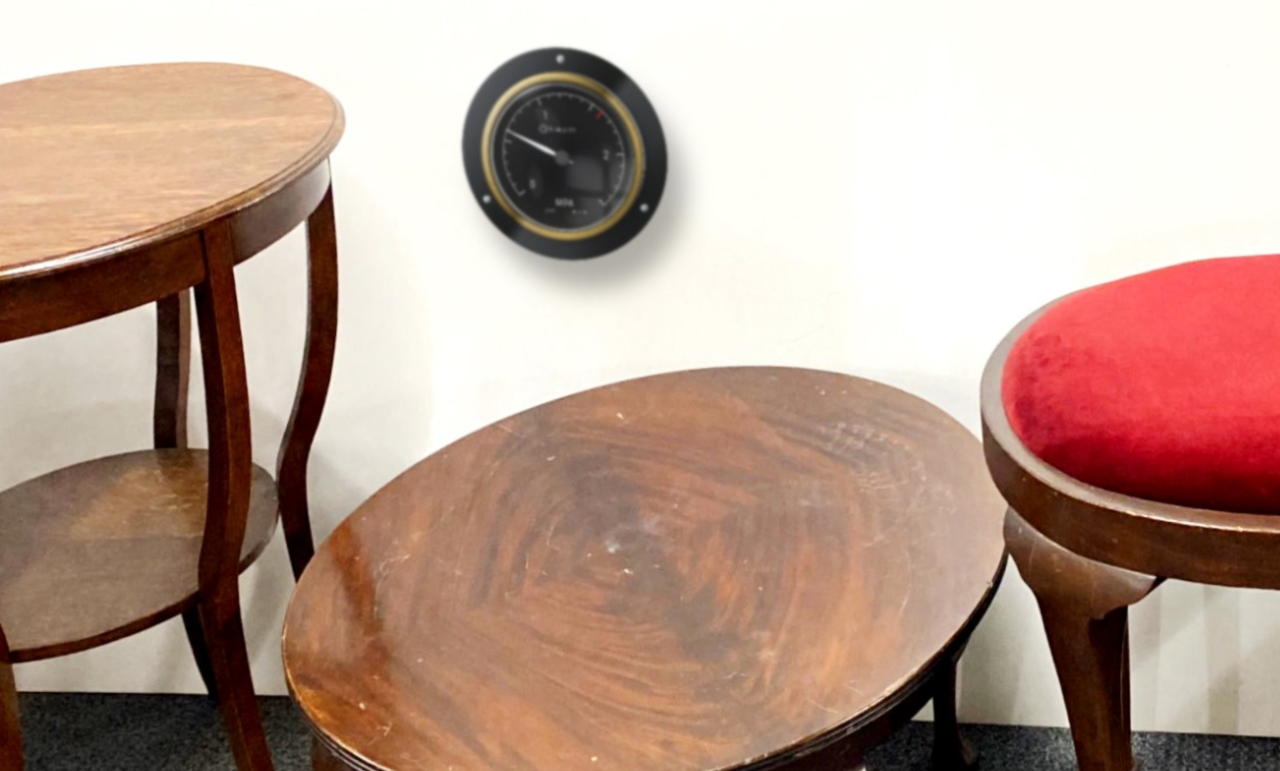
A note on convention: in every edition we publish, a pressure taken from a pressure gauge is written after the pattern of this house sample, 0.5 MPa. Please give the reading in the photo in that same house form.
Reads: 0.6 MPa
